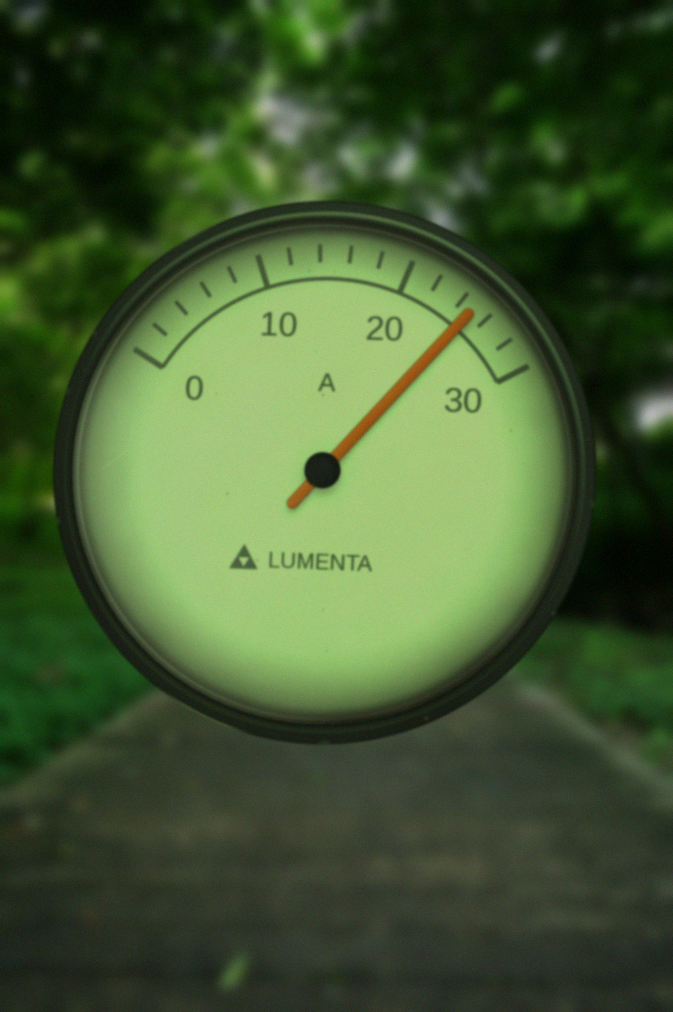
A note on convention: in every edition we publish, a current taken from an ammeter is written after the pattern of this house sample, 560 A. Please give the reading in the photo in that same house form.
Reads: 25 A
